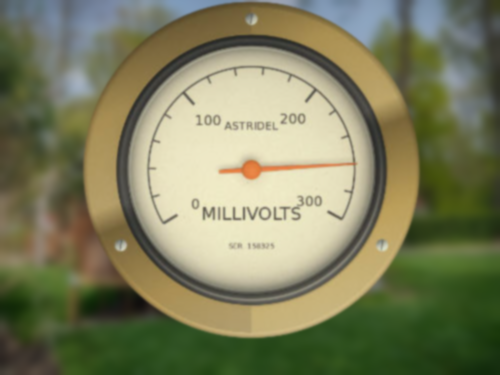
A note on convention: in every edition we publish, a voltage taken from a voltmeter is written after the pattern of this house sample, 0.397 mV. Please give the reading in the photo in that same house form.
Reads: 260 mV
